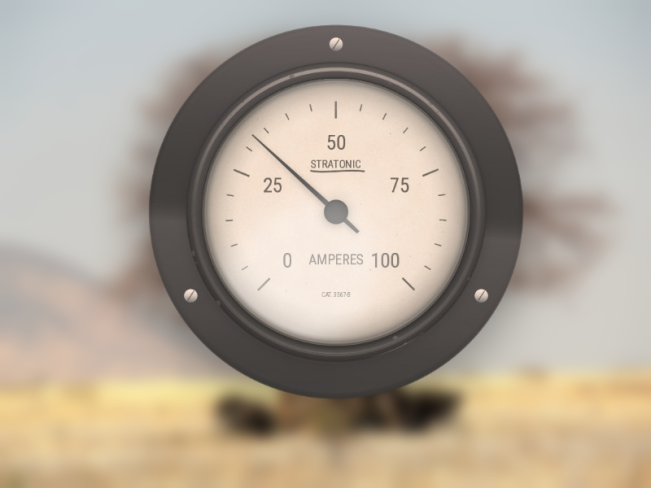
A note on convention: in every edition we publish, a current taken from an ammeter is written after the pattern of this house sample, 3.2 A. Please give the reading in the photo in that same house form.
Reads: 32.5 A
